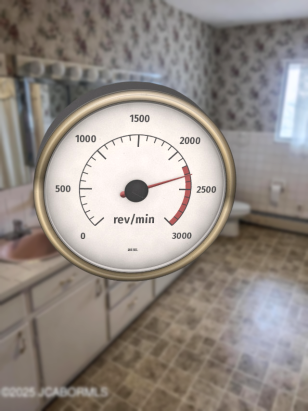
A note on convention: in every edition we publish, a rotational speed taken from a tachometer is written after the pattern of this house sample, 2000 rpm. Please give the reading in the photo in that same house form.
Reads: 2300 rpm
